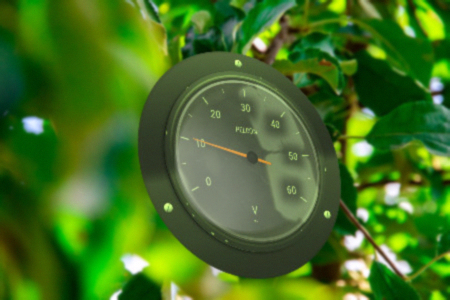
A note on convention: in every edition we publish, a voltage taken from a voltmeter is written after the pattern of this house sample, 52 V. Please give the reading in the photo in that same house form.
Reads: 10 V
